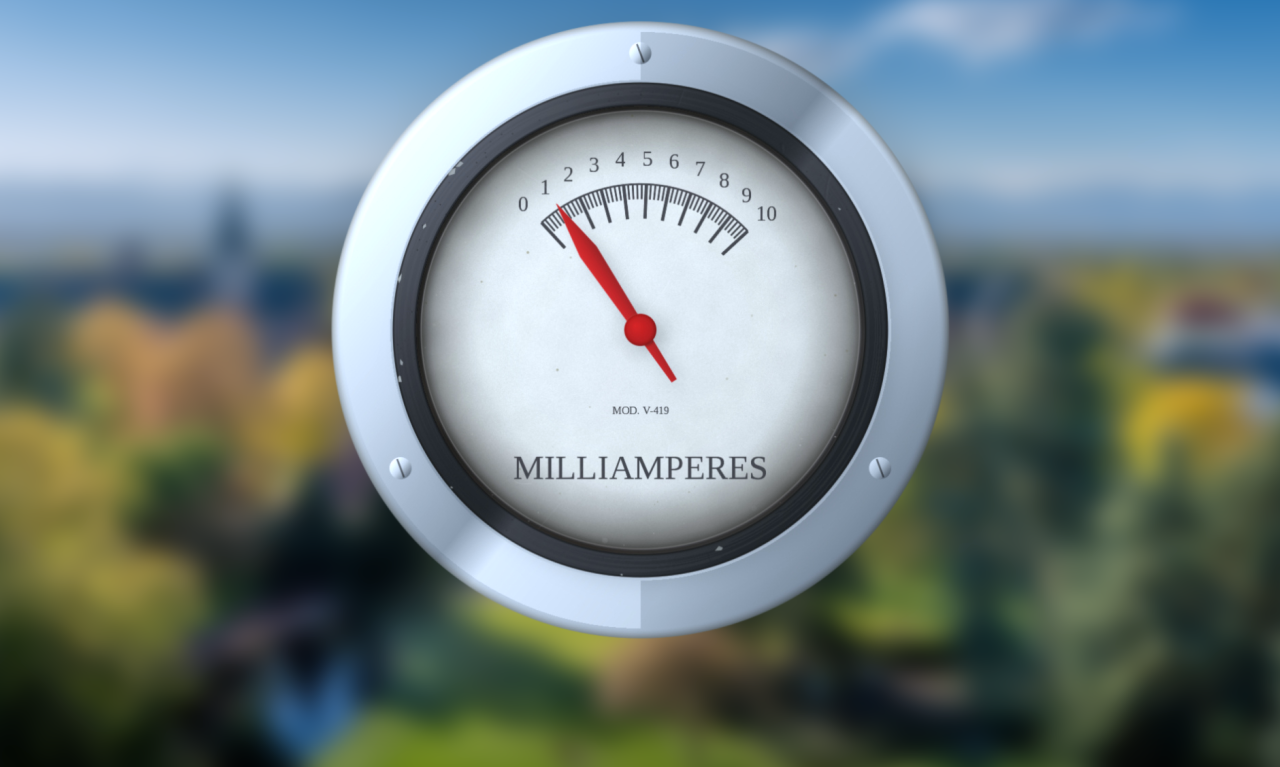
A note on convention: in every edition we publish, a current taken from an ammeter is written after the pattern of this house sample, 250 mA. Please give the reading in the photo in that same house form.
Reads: 1 mA
